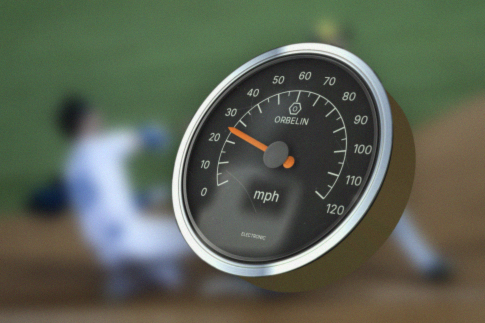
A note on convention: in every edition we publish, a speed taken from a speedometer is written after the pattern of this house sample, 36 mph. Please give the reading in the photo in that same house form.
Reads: 25 mph
